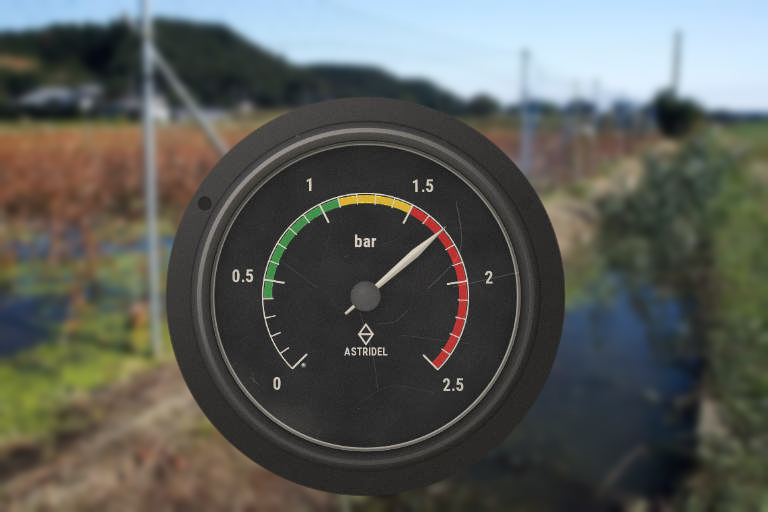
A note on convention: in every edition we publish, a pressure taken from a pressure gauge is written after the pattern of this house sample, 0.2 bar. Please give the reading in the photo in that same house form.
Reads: 1.7 bar
